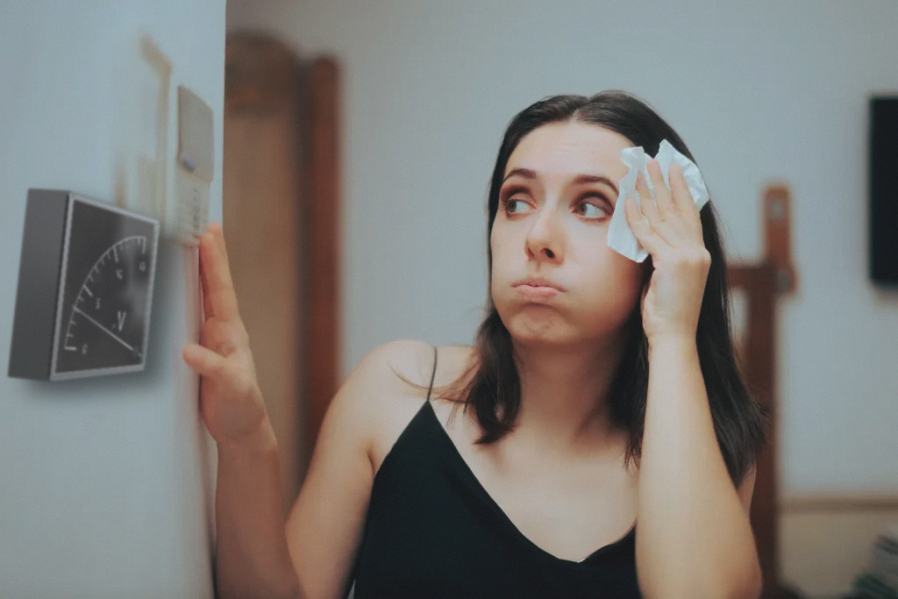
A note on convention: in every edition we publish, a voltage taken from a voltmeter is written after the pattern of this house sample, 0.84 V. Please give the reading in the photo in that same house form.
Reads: 3 V
